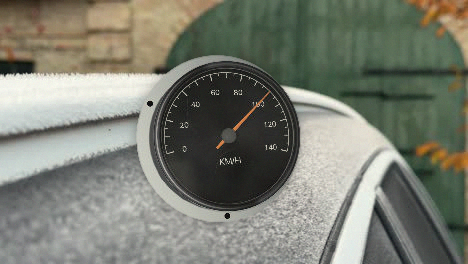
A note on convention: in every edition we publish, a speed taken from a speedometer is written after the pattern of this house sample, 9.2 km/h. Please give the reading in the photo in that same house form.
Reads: 100 km/h
